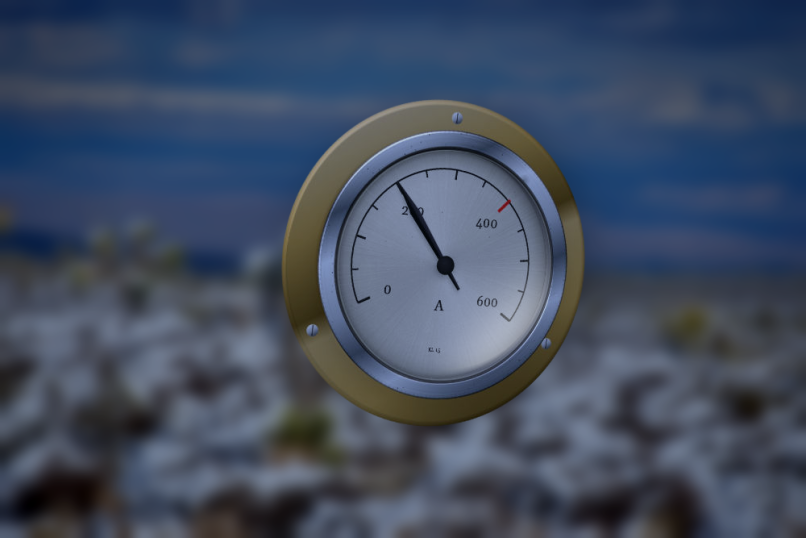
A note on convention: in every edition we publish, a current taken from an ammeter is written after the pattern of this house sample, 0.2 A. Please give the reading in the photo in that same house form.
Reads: 200 A
